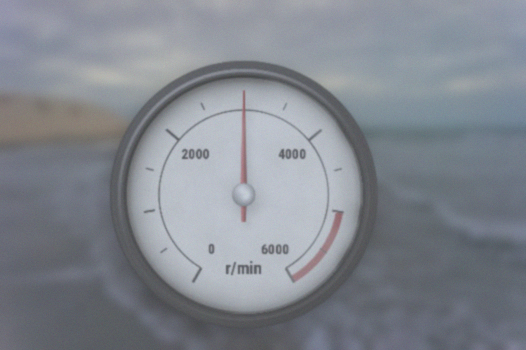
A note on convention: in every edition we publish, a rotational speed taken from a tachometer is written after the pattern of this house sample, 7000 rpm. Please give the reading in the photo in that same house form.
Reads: 3000 rpm
